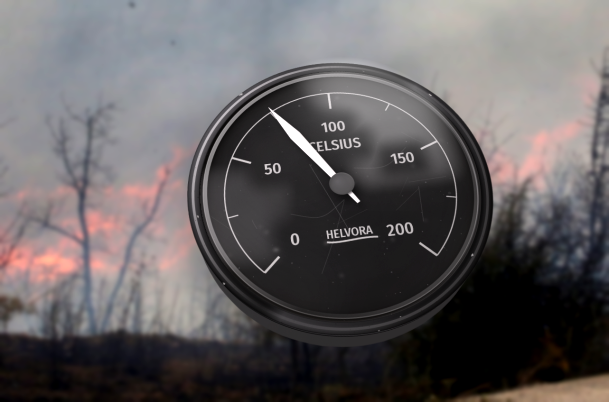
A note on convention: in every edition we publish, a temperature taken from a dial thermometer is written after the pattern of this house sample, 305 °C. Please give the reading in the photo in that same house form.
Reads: 75 °C
